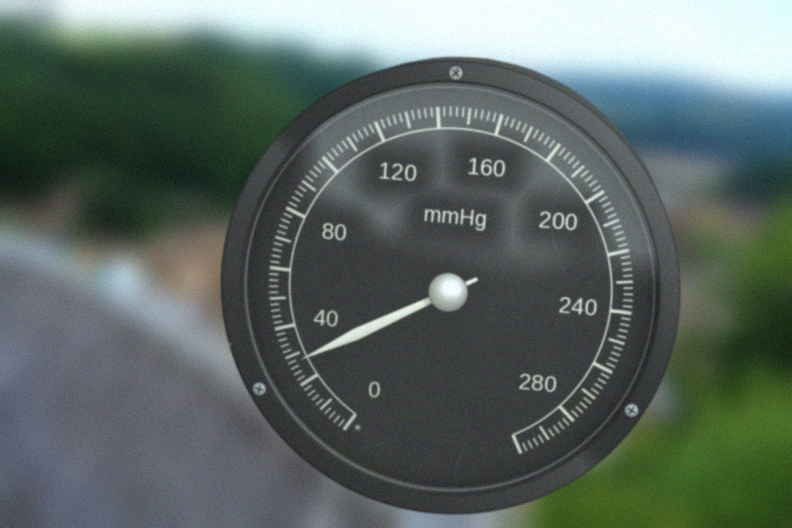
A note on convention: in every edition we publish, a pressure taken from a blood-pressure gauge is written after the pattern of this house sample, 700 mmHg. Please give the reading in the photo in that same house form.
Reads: 28 mmHg
